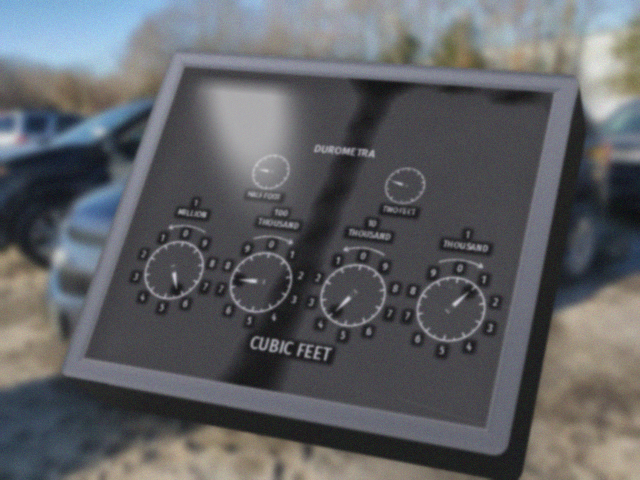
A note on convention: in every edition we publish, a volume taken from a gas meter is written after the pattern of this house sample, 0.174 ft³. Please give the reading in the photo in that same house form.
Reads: 574100 ft³
